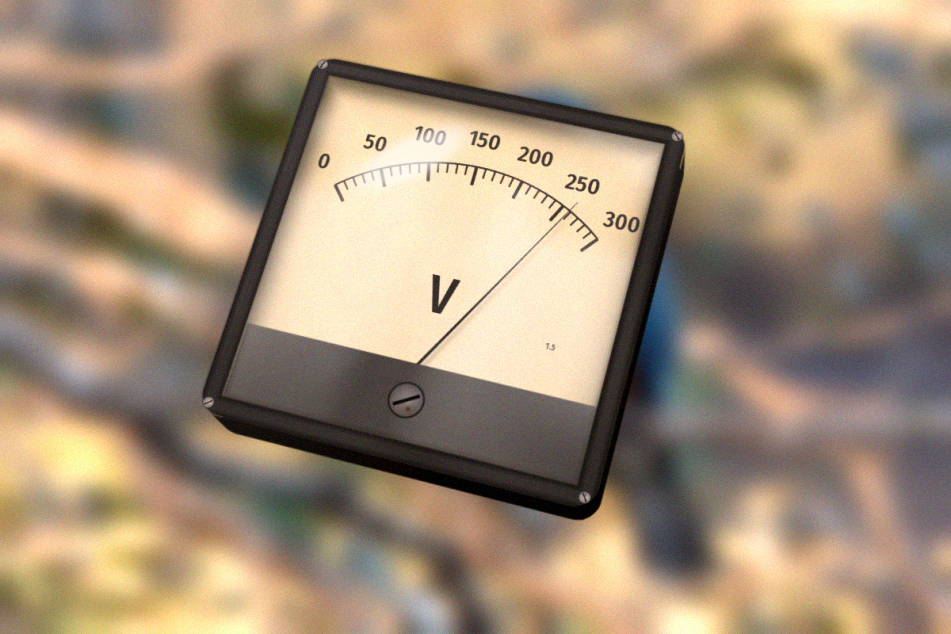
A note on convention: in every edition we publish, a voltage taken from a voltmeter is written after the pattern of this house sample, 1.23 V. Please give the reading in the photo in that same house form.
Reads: 260 V
